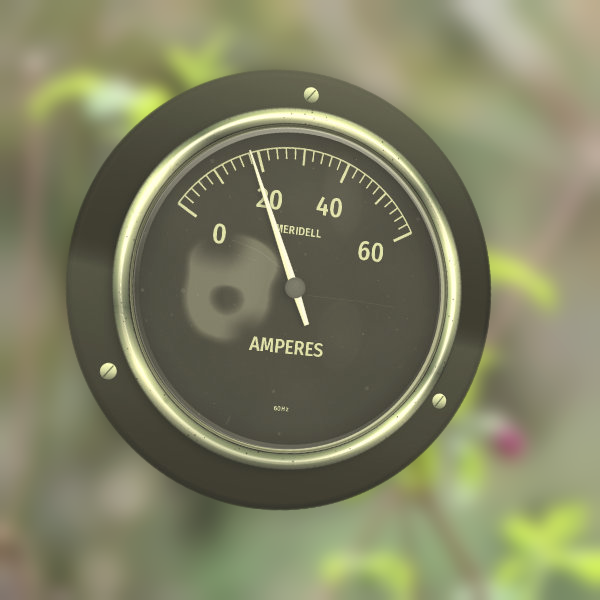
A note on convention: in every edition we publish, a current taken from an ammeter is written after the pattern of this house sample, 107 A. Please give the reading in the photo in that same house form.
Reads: 18 A
